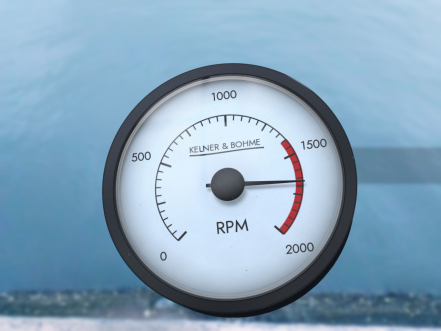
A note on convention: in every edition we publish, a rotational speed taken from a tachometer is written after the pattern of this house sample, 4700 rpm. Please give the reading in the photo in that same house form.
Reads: 1675 rpm
